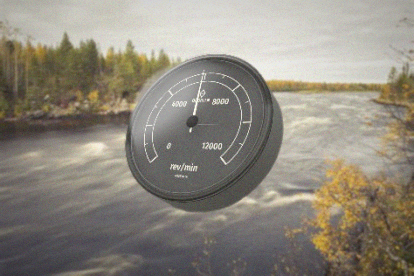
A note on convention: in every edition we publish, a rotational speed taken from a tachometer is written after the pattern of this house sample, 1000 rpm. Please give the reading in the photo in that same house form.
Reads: 6000 rpm
